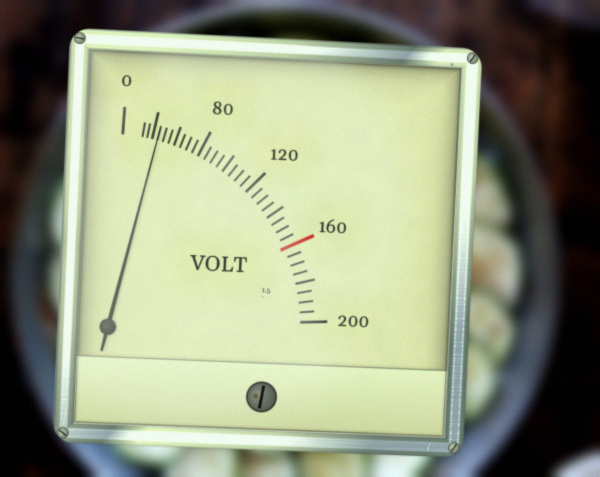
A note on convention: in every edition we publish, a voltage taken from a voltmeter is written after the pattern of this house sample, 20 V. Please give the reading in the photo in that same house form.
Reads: 45 V
